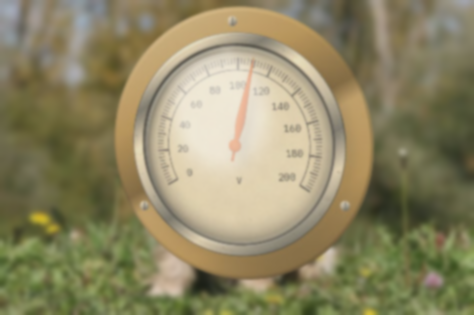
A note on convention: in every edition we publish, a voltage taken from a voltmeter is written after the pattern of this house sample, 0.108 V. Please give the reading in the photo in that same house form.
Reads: 110 V
